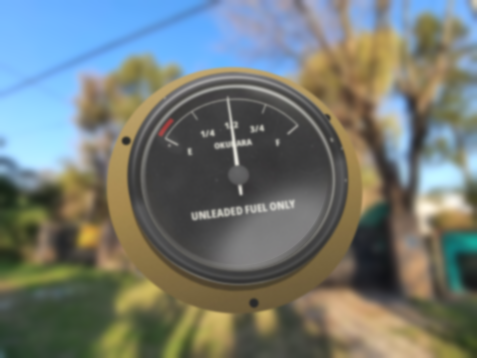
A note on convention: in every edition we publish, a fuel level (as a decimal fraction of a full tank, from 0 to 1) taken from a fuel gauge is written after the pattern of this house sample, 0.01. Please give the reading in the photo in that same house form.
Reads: 0.5
